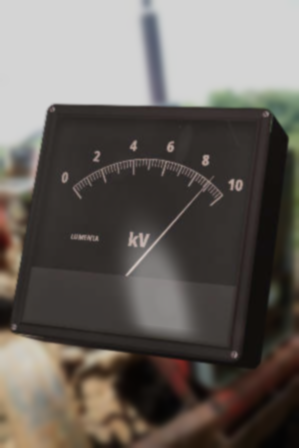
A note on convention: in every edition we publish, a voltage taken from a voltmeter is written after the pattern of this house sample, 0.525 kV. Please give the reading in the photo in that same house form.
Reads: 9 kV
